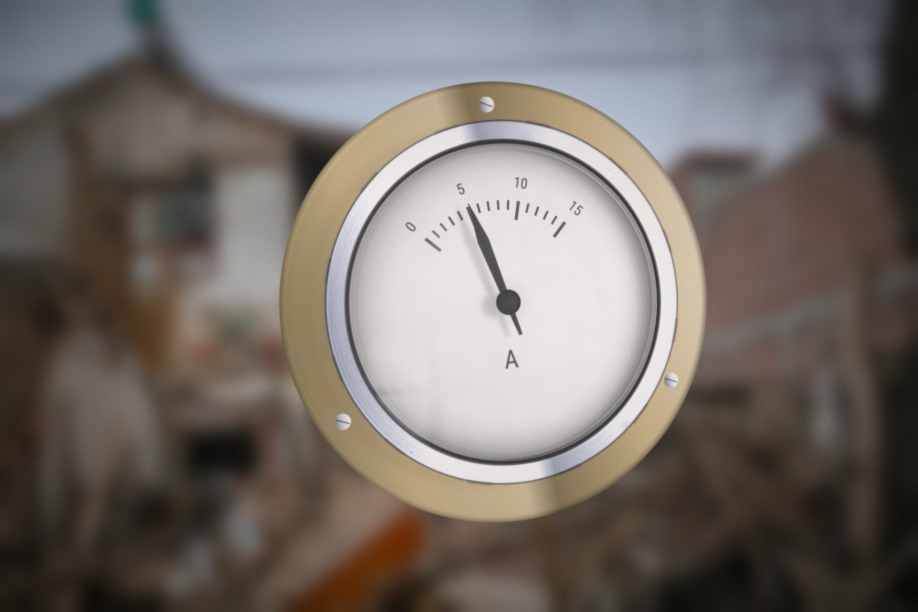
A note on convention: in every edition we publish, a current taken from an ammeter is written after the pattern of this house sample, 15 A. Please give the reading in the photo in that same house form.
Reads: 5 A
